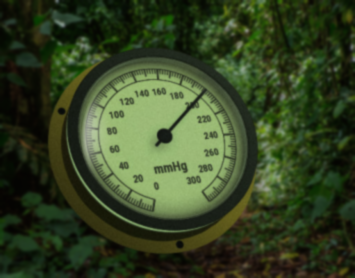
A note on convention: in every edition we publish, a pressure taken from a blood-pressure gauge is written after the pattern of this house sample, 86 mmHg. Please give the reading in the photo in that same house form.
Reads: 200 mmHg
